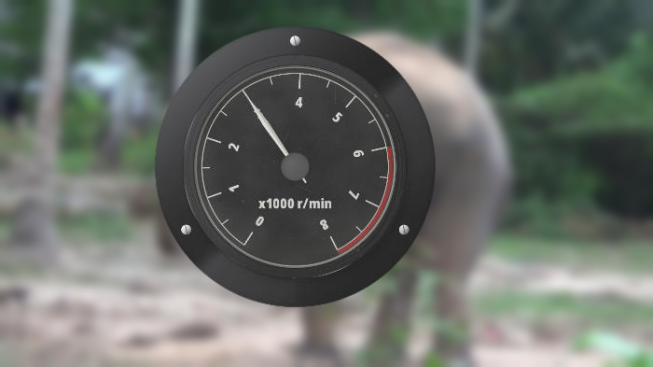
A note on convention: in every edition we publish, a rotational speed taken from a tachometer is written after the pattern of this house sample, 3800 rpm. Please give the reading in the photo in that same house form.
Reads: 3000 rpm
